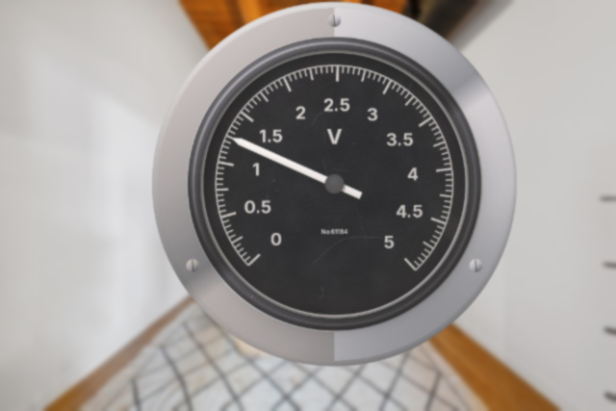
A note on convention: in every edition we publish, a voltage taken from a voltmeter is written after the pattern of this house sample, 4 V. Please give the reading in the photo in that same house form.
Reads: 1.25 V
